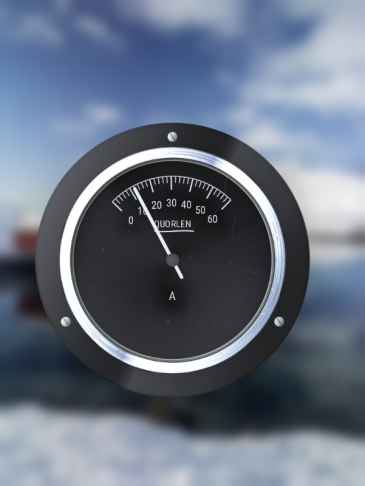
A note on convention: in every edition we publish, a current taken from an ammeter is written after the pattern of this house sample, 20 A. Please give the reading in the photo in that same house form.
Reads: 12 A
